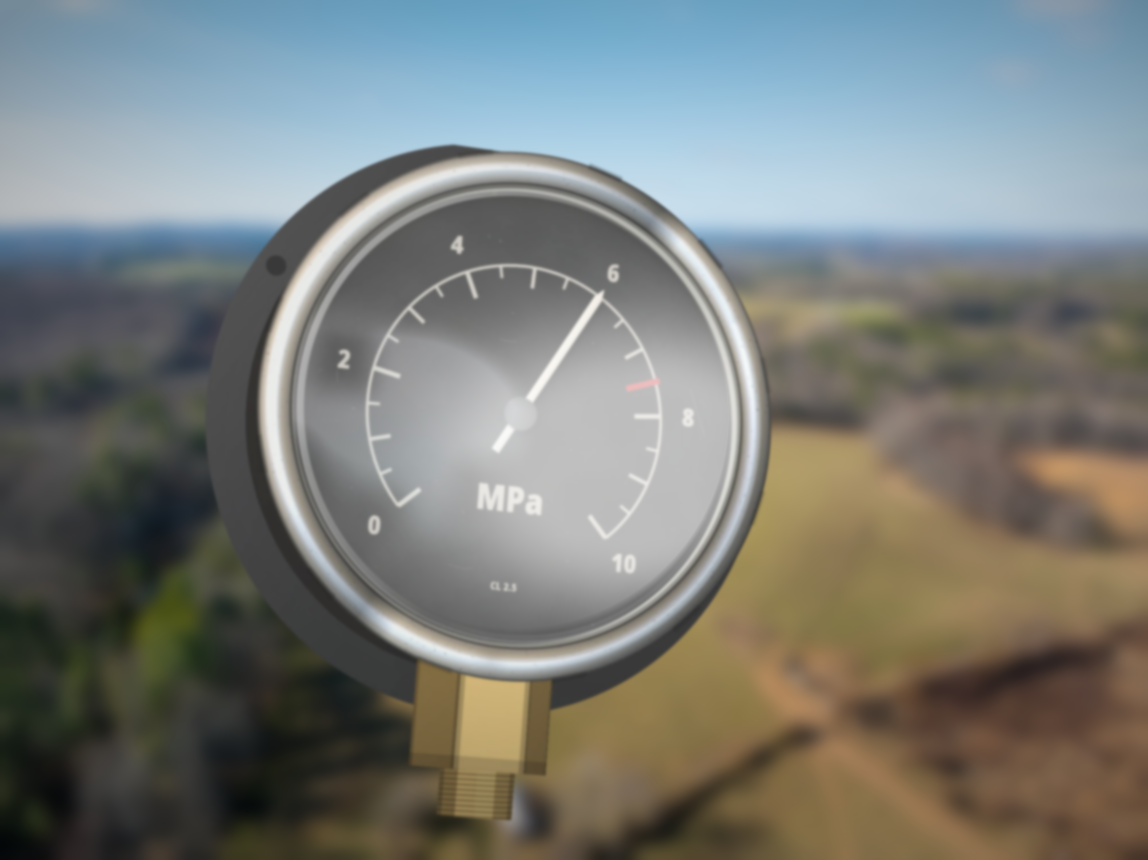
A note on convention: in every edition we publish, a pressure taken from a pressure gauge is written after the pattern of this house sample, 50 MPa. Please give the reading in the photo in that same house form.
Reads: 6 MPa
